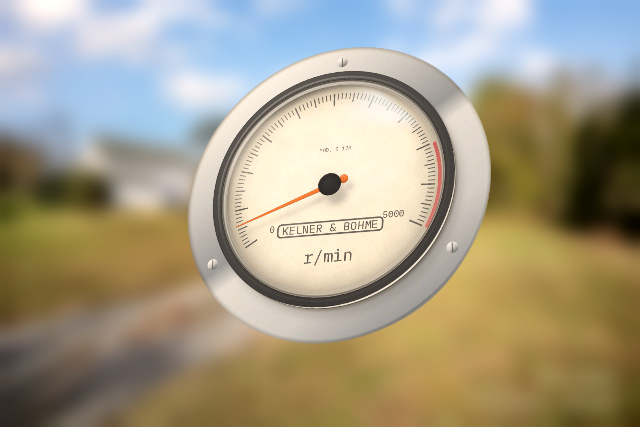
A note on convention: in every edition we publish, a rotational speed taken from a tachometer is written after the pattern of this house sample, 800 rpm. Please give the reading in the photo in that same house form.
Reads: 250 rpm
